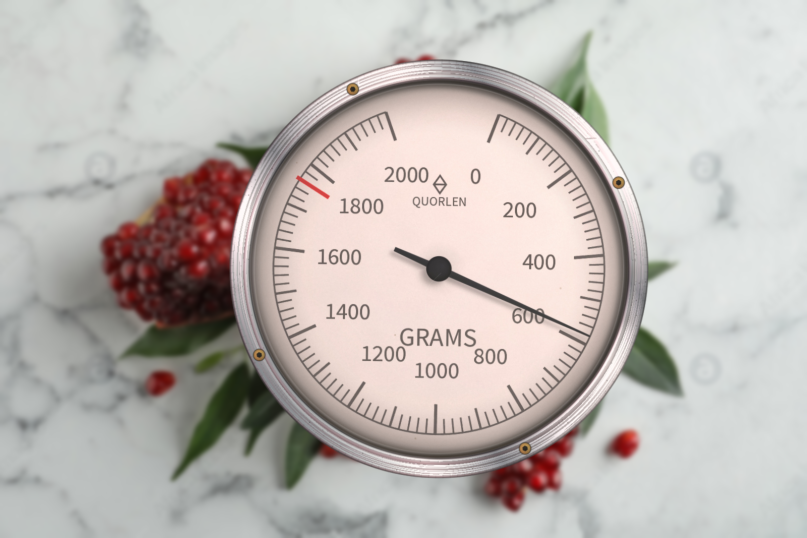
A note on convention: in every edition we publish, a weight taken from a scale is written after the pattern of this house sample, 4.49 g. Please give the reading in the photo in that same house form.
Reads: 580 g
